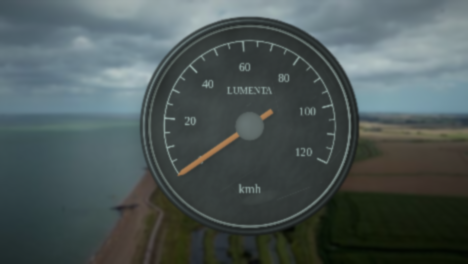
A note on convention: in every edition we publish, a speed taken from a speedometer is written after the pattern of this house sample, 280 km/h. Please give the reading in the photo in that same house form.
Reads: 0 km/h
